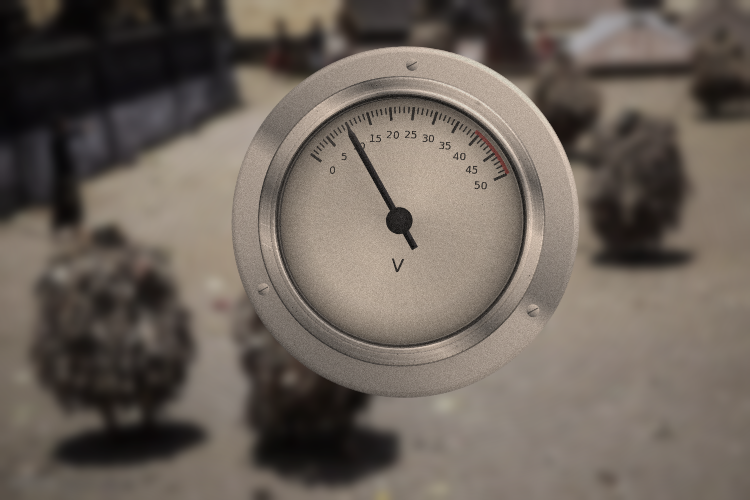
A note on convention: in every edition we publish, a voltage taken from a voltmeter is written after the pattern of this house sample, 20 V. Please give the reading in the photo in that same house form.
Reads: 10 V
